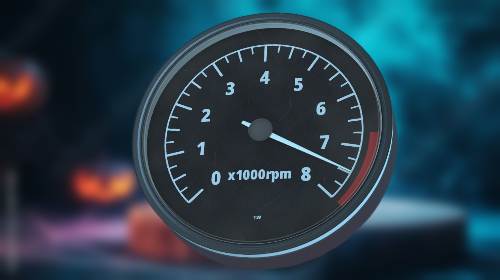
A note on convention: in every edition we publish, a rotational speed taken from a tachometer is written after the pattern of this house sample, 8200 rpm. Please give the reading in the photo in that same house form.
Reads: 7500 rpm
